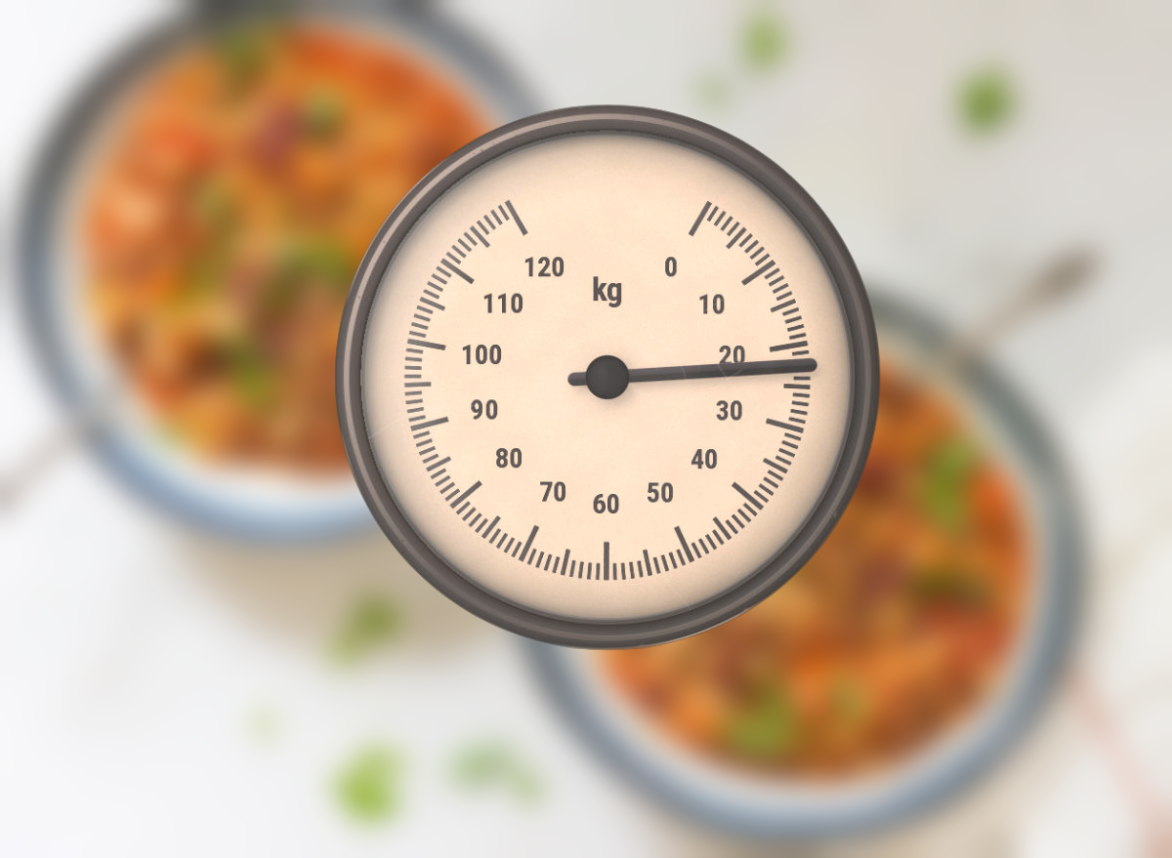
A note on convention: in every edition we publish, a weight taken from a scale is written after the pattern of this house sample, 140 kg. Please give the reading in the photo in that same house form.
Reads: 22.5 kg
